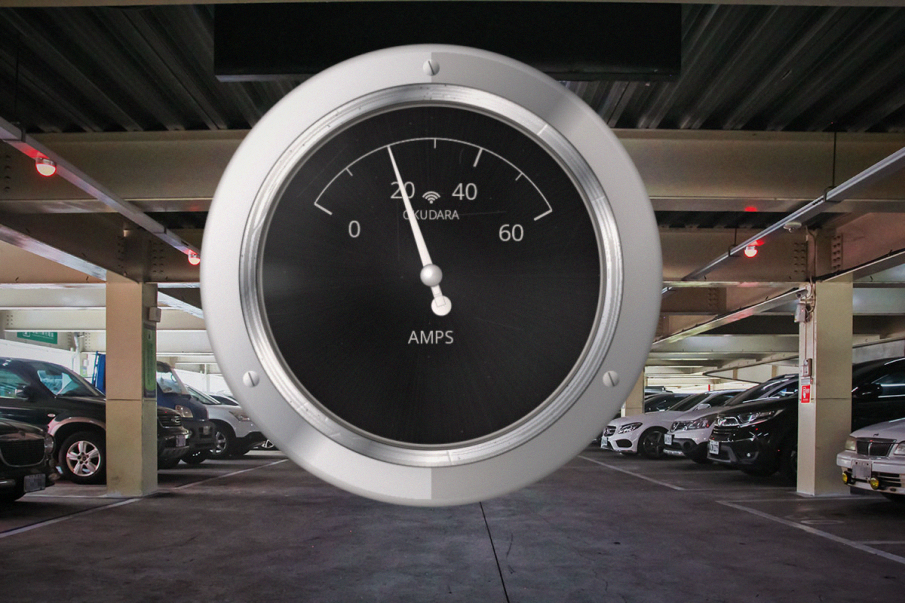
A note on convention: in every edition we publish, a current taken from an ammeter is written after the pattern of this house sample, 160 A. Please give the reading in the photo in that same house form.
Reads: 20 A
